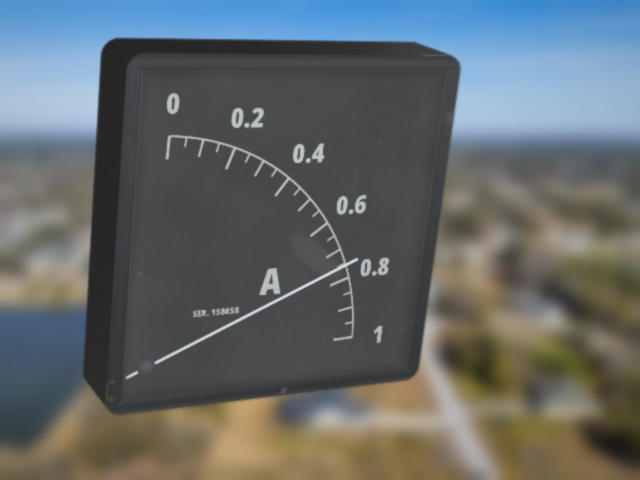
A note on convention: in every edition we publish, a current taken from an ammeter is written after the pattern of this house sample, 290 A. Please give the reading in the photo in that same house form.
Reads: 0.75 A
